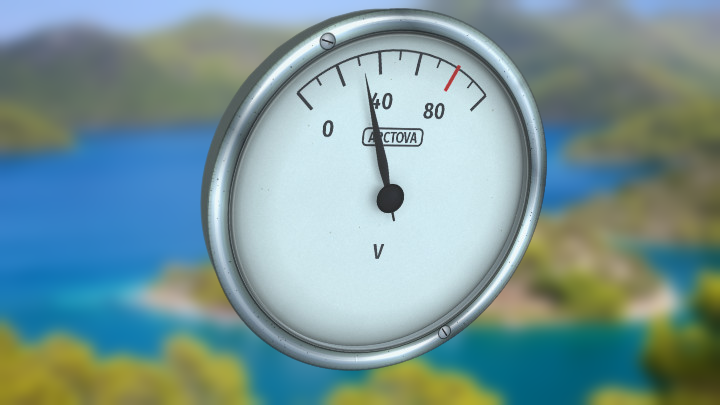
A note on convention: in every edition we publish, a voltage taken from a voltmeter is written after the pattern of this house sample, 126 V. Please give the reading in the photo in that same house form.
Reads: 30 V
